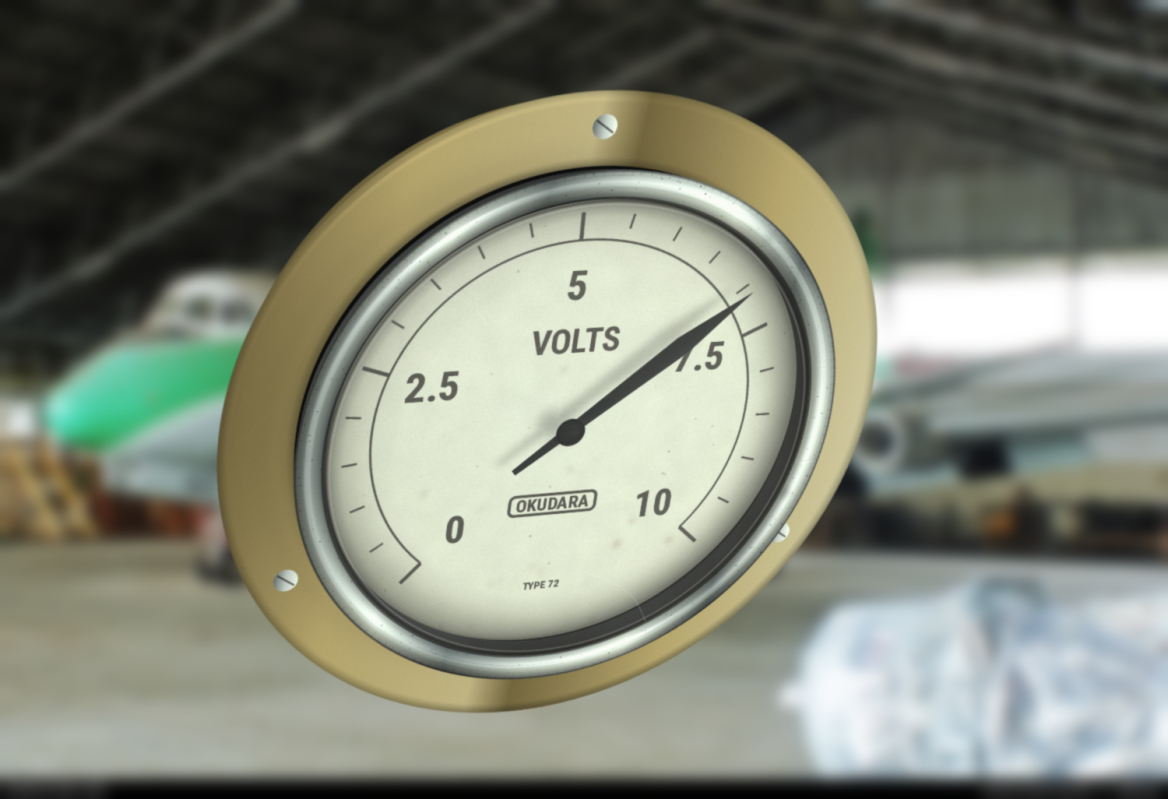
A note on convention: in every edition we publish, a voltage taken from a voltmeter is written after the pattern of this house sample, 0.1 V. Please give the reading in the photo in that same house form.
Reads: 7 V
